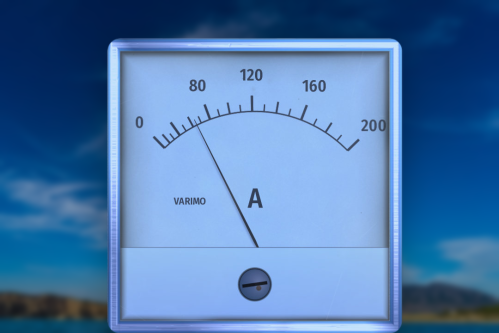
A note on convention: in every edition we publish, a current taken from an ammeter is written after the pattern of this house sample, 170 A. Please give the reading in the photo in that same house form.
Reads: 65 A
